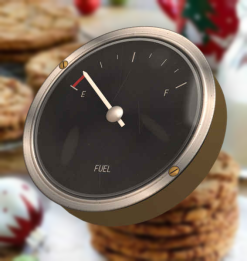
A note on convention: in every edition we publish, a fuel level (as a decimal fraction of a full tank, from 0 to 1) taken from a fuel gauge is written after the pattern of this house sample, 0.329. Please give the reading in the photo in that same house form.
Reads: 0.125
